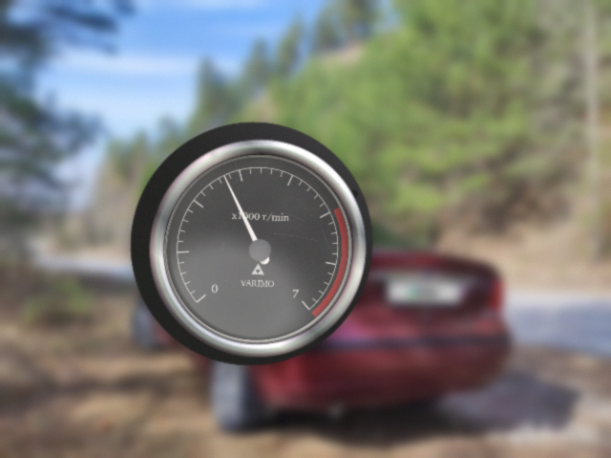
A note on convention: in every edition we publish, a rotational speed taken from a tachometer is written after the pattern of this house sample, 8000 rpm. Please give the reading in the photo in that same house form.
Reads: 2700 rpm
